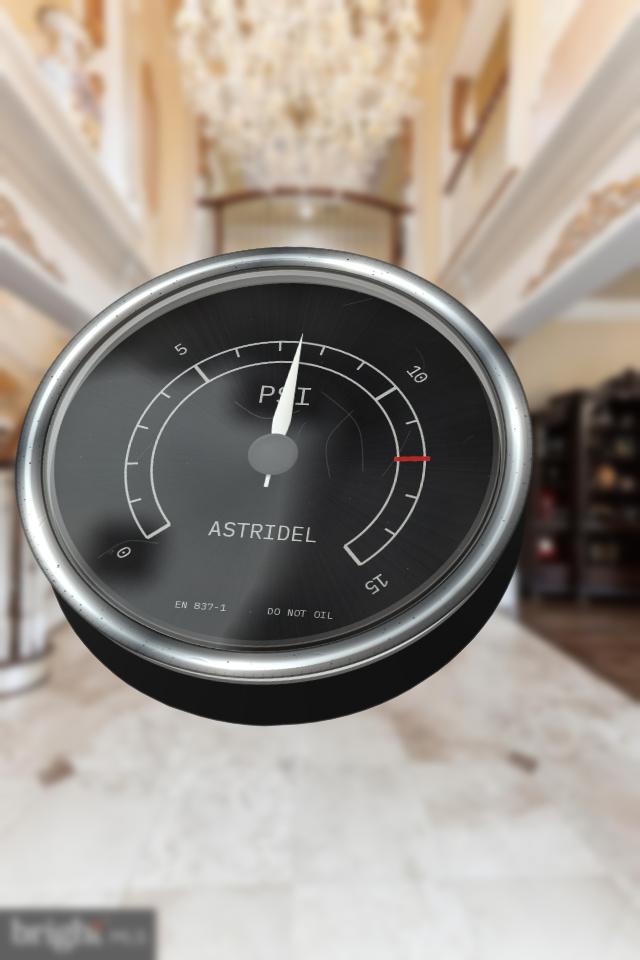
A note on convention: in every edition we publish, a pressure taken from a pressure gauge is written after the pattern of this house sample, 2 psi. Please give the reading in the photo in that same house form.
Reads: 7.5 psi
